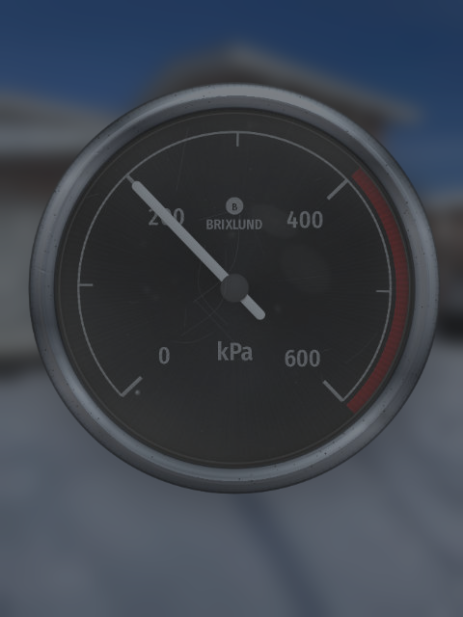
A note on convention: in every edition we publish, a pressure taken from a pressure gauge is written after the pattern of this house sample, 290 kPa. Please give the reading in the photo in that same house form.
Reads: 200 kPa
